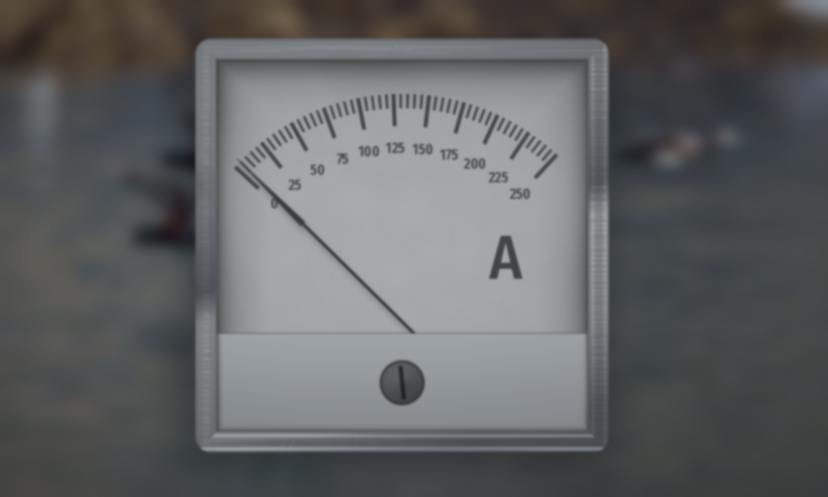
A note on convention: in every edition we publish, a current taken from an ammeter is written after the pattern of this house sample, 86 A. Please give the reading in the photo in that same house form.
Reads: 5 A
